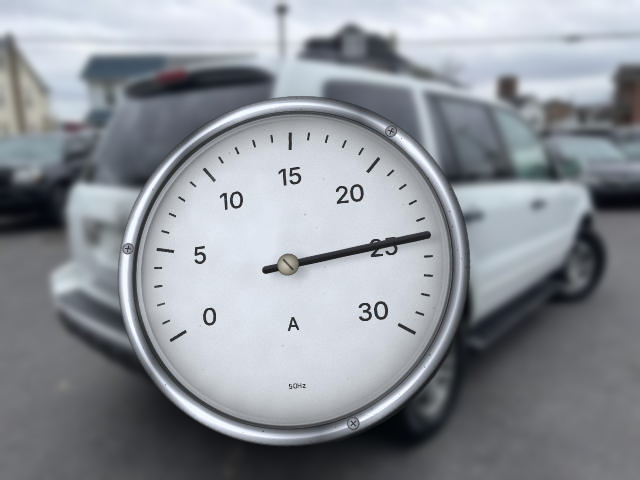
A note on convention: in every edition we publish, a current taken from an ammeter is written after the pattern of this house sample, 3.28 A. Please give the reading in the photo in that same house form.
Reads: 25 A
